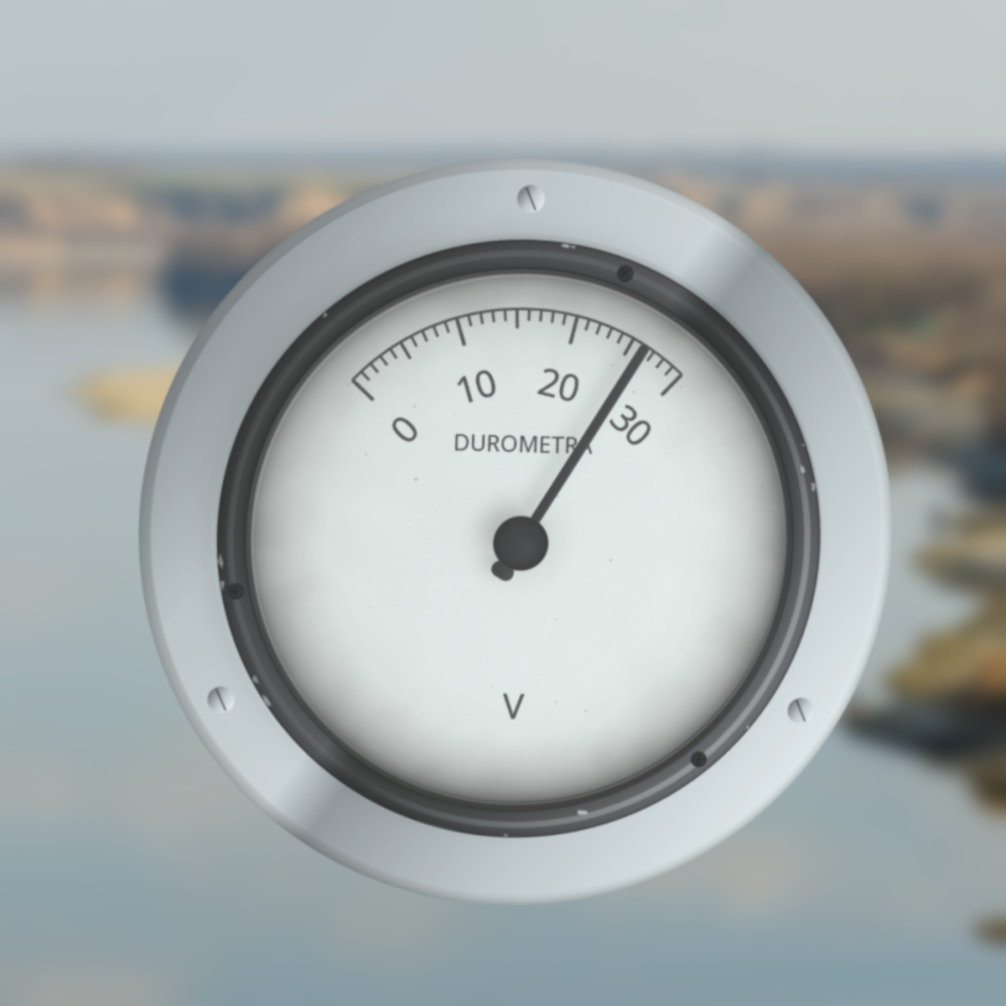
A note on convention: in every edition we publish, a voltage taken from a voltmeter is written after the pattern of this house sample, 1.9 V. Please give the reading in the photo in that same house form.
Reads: 26 V
